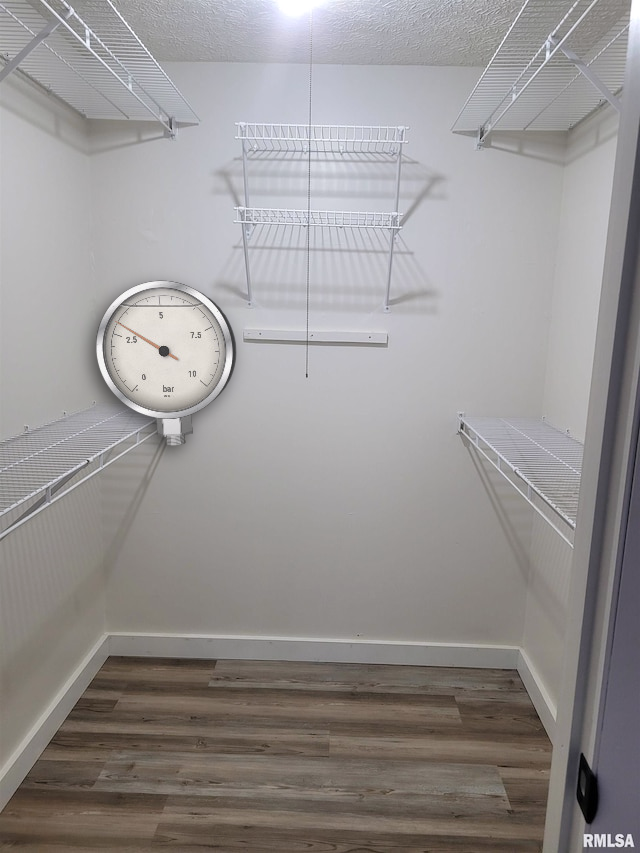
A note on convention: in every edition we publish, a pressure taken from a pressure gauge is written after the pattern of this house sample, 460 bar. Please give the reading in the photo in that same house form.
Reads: 3 bar
